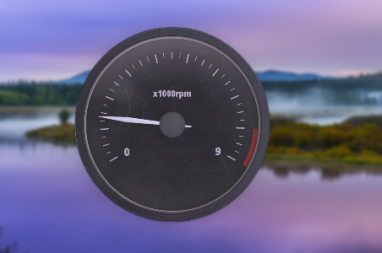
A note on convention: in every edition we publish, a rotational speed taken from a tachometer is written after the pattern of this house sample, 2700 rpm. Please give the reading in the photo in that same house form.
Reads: 1375 rpm
